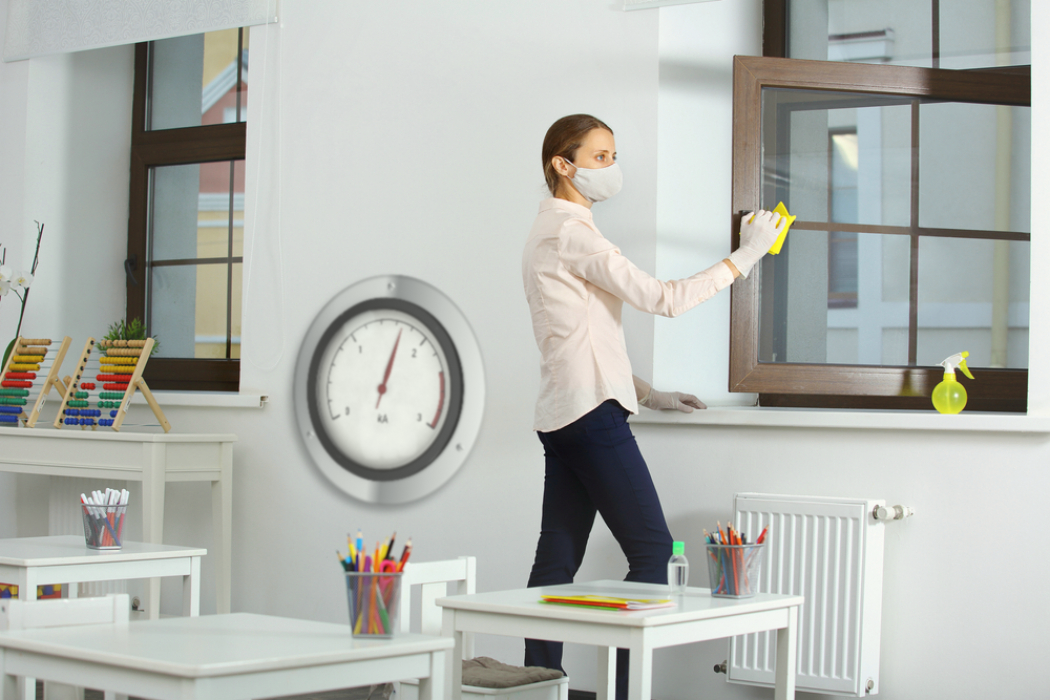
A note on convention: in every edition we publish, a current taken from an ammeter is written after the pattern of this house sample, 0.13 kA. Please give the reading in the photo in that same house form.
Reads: 1.7 kA
